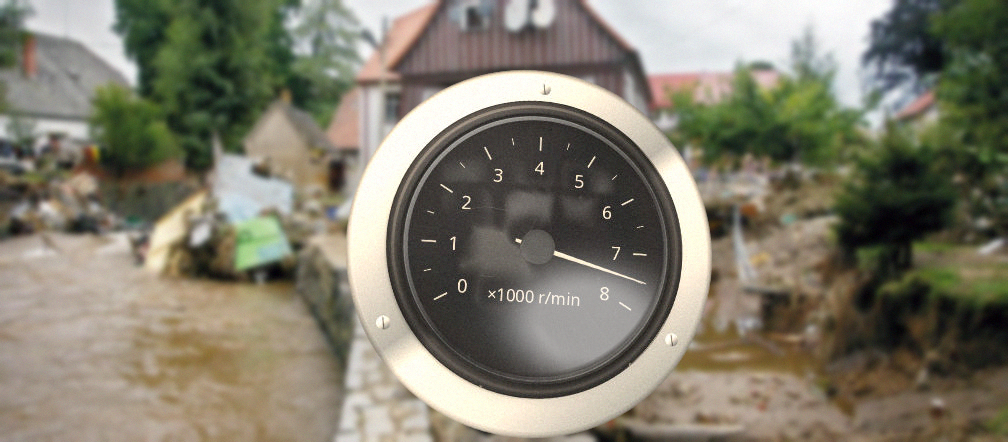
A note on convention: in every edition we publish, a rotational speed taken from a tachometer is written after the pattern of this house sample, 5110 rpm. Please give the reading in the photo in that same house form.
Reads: 7500 rpm
